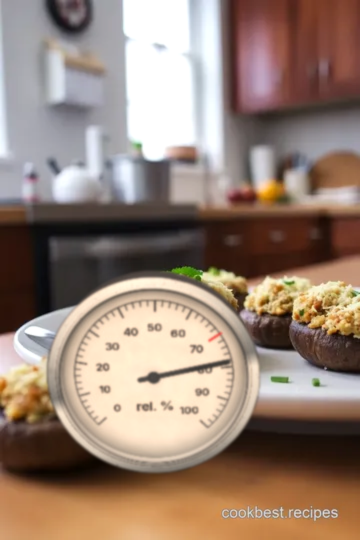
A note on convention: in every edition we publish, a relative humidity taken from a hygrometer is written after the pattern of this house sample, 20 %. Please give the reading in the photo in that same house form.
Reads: 78 %
